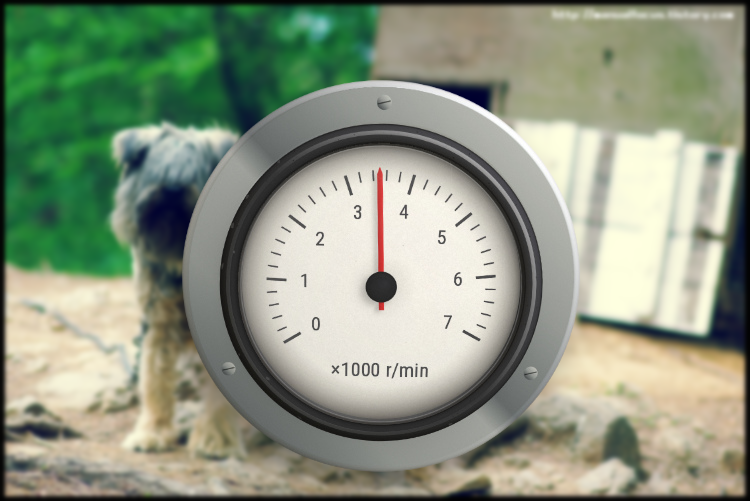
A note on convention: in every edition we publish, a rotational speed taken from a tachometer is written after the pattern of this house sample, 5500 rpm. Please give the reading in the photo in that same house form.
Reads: 3500 rpm
